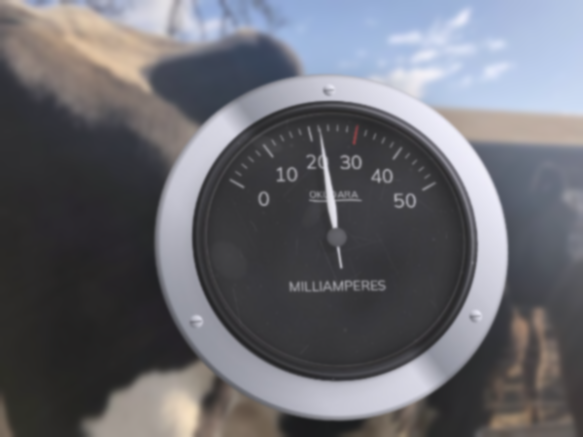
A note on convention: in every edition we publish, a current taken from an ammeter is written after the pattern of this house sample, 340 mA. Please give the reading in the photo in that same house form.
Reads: 22 mA
